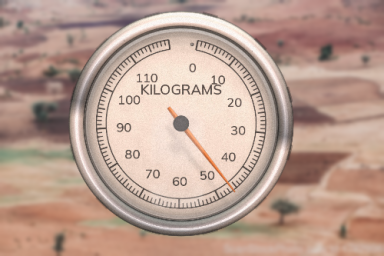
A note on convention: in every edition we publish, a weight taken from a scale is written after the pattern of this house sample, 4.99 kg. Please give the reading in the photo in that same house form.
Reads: 46 kg
